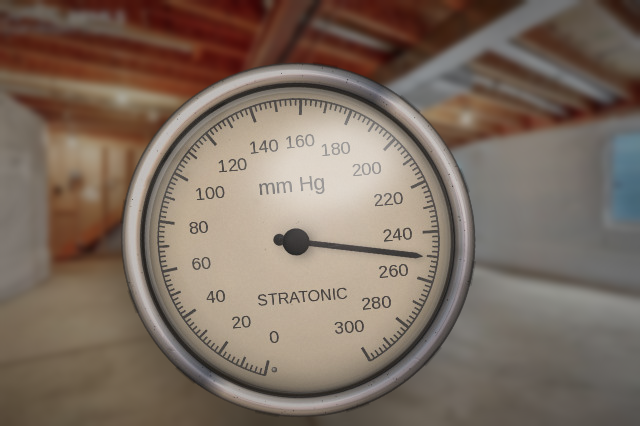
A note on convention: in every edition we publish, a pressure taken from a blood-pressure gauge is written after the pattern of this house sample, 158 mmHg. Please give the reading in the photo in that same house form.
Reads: 250 mmHg
